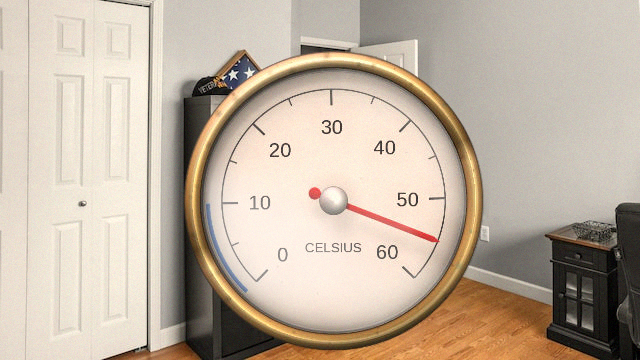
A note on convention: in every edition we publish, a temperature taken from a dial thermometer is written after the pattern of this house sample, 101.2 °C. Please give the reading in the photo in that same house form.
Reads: 55 °C
